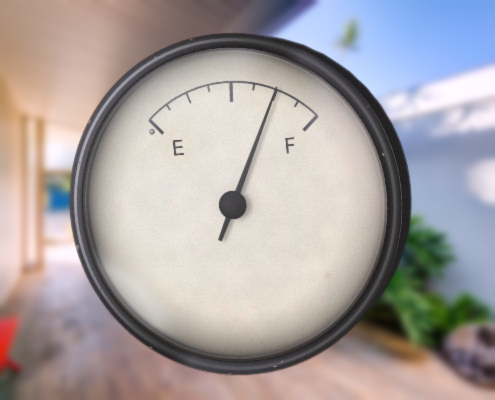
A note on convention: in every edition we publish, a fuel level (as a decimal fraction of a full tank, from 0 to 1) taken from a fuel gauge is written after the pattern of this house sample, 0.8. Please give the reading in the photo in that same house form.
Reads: 0.75
